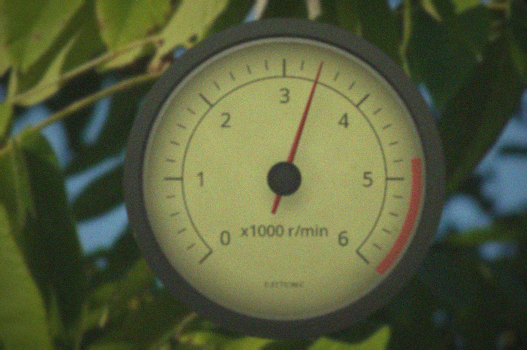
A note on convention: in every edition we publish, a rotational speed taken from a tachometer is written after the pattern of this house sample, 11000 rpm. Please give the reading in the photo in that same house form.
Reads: 3400 rpm
